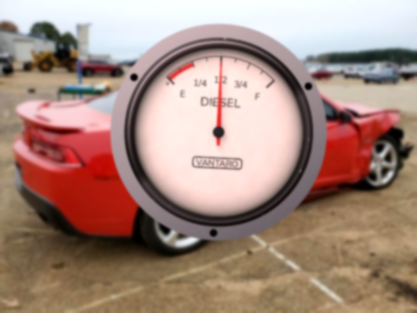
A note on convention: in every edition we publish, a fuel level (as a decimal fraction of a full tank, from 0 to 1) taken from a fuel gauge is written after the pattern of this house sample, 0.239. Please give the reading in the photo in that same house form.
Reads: 0.5
